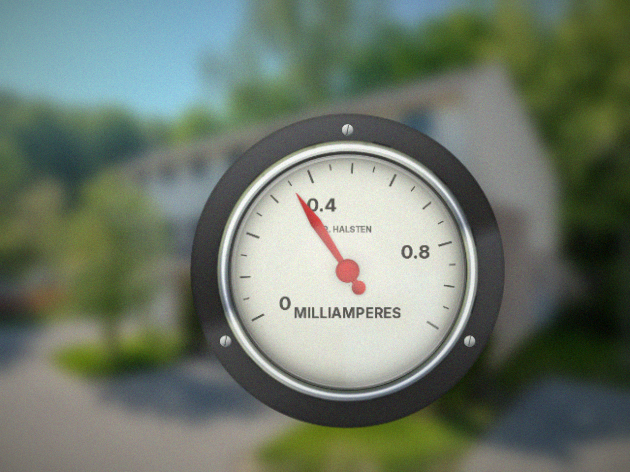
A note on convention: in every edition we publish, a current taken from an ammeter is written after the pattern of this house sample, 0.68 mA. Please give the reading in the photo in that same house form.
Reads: 0.35 mA
